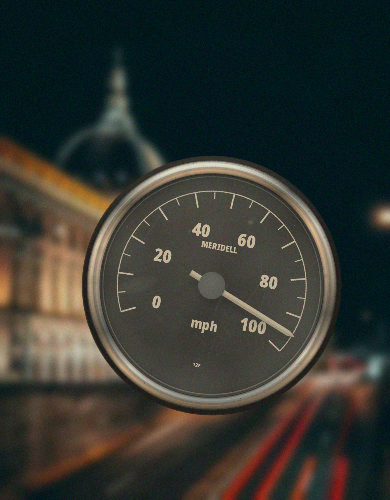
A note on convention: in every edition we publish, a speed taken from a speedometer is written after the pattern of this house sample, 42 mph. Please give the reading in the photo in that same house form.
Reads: 95 mph
